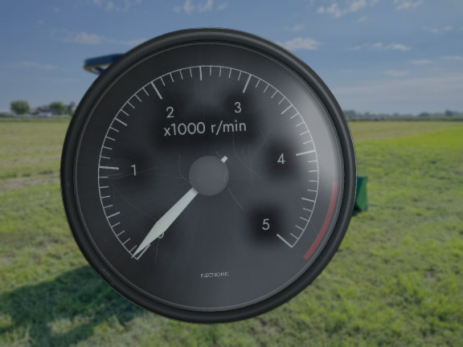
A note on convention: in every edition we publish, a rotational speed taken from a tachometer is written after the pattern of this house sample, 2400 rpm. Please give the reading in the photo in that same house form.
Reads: 50 rpm
